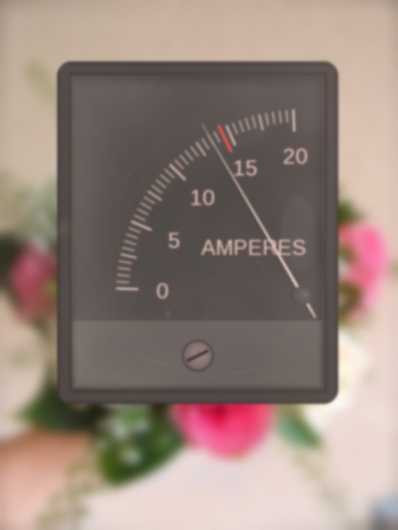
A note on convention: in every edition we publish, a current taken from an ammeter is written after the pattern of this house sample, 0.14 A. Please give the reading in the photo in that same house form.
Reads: 13.5 A
